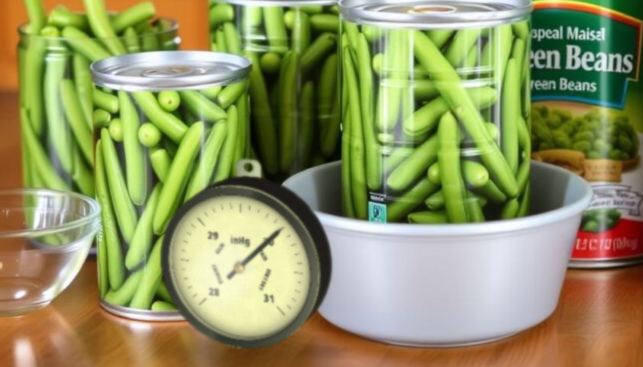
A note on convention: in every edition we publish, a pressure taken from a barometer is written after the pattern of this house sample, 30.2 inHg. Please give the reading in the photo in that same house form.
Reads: 30 inHg
